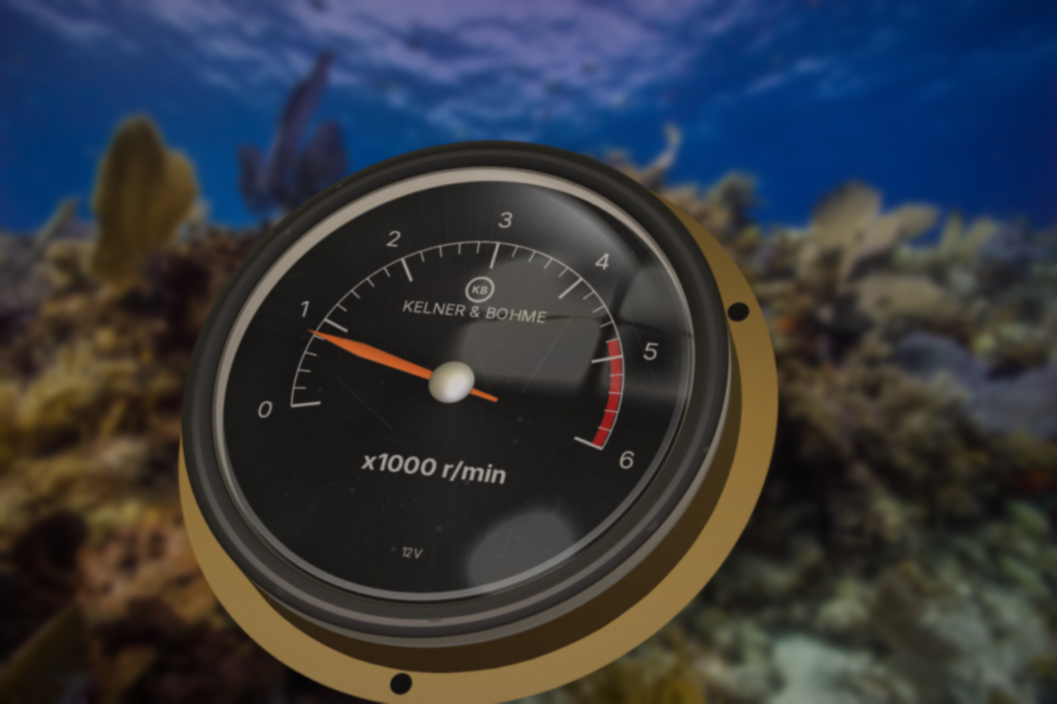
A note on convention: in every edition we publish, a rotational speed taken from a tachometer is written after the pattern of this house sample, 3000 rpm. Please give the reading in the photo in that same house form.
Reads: 800 rpm
